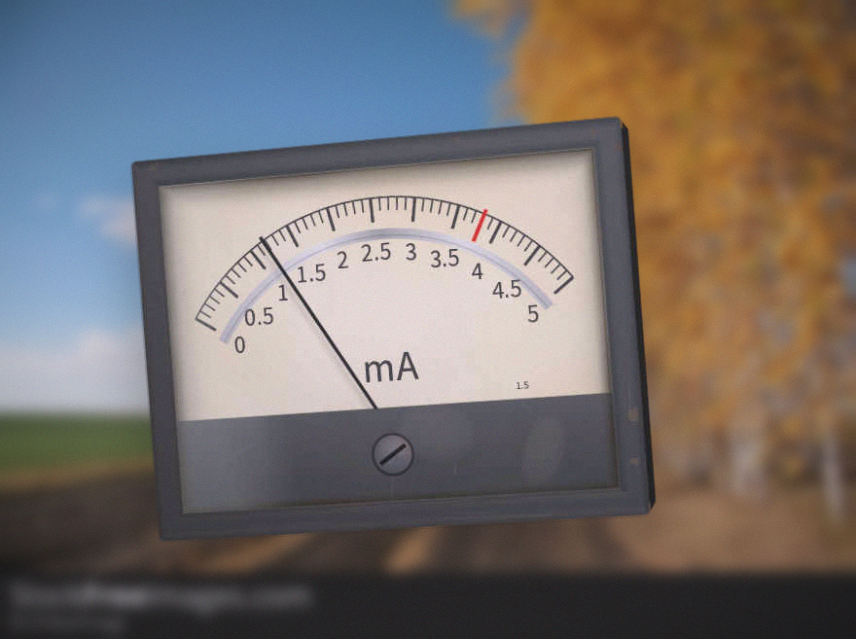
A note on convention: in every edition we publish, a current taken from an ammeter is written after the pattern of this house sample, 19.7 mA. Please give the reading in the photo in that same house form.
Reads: 1.2 mA
